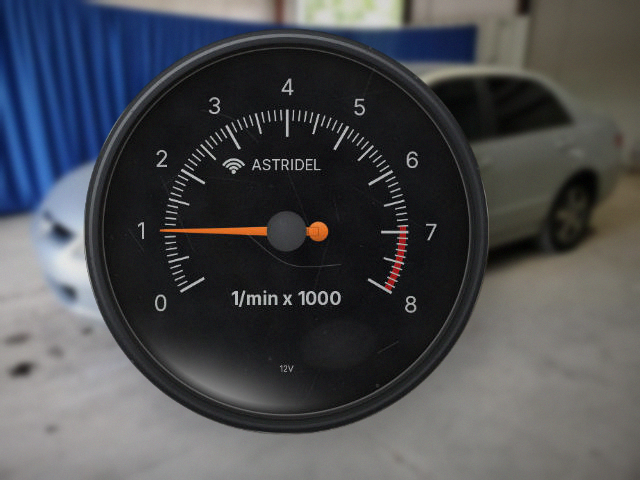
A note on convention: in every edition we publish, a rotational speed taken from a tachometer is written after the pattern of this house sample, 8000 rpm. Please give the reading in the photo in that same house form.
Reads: 1000 rpm
